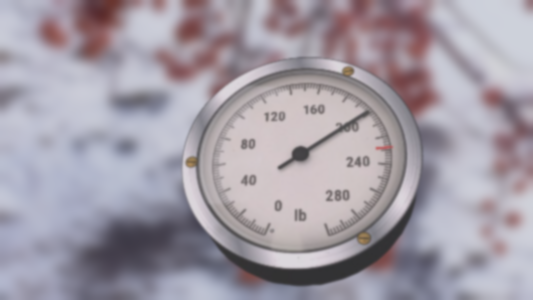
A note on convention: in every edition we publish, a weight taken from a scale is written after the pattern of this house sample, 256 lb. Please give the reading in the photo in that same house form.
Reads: 200 lb
